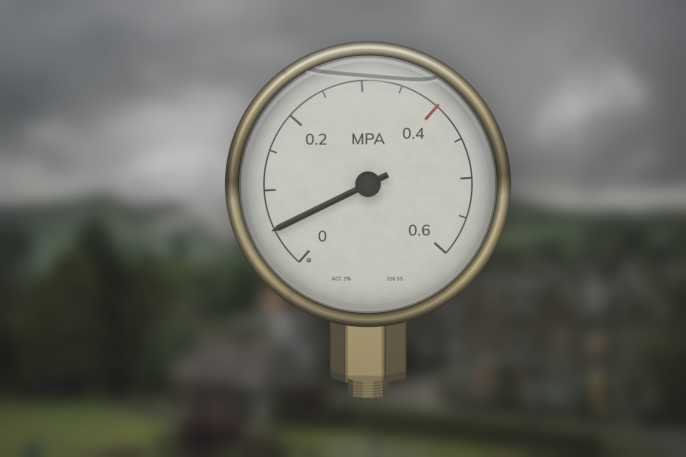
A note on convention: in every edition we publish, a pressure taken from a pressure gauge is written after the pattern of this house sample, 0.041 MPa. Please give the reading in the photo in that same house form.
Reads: 0.05 MPa
